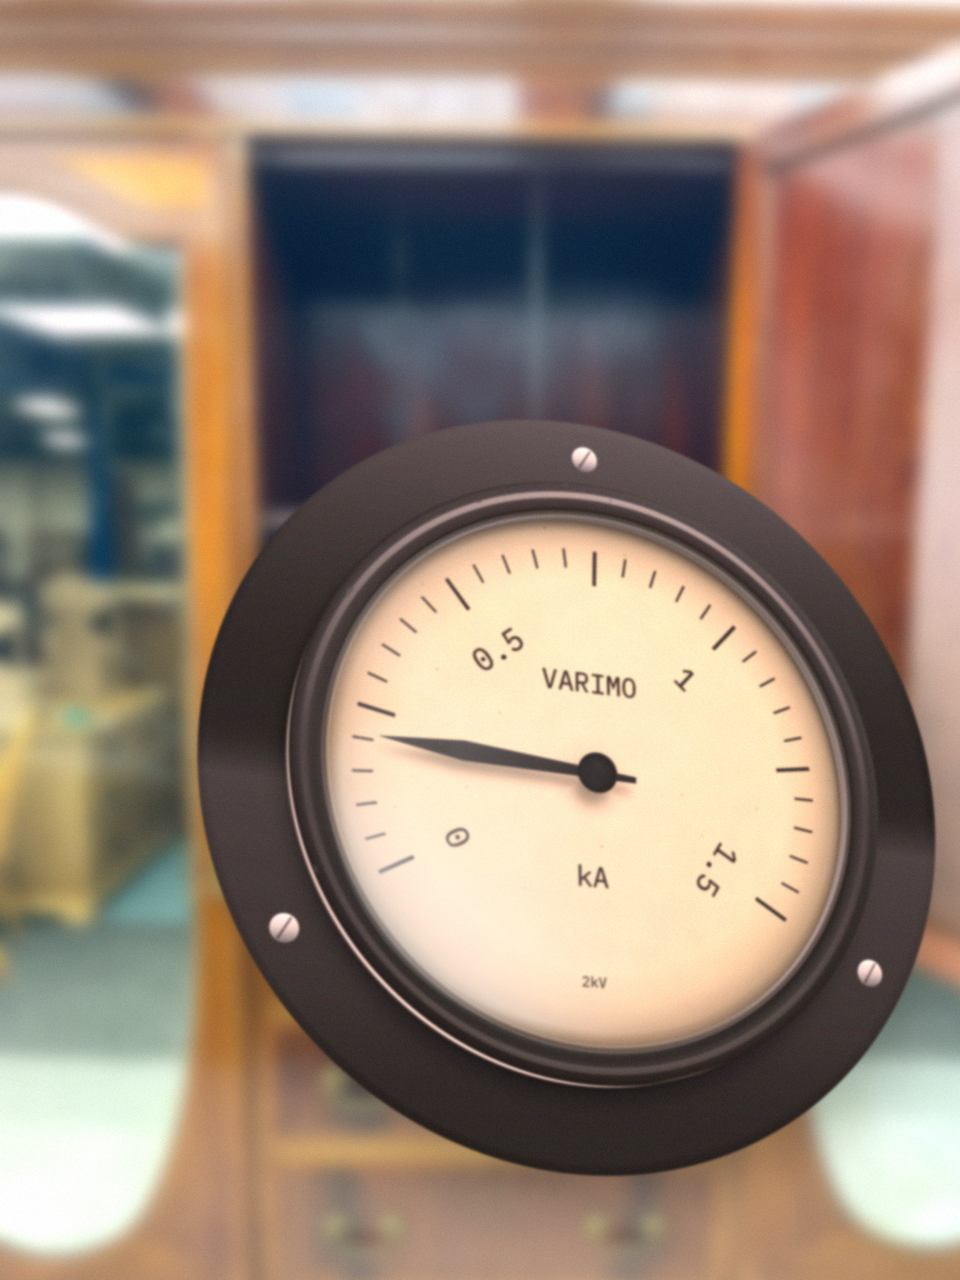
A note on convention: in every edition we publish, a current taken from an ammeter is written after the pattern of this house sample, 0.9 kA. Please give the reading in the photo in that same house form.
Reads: 0.2 kA
